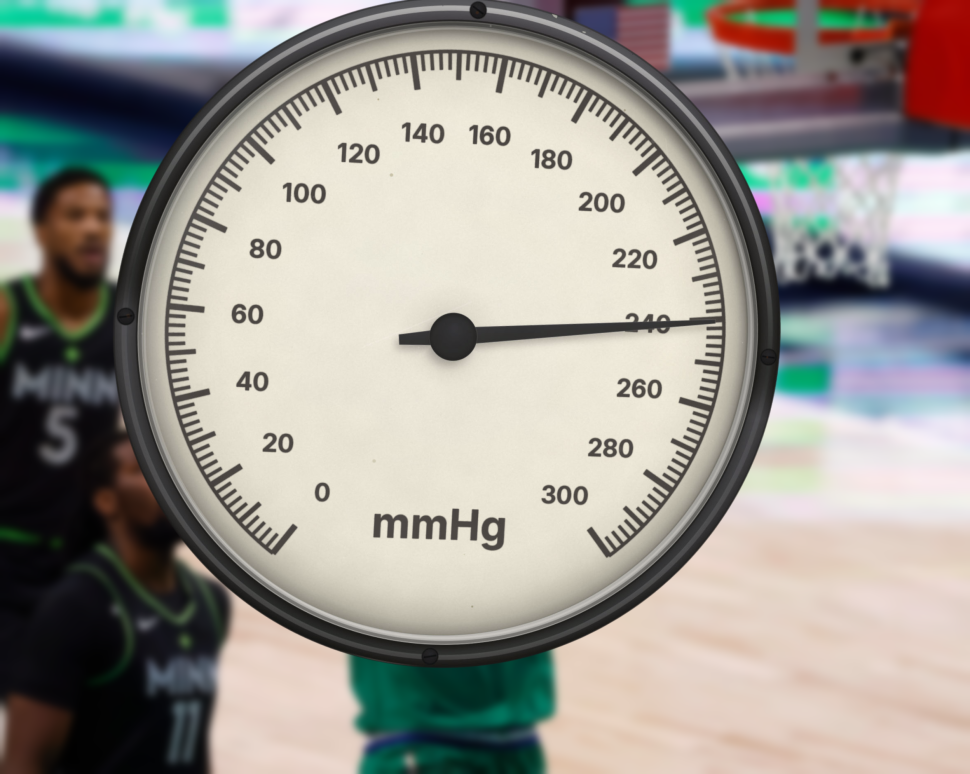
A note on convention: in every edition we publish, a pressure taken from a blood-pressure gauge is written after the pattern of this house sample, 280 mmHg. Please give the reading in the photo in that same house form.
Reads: 240 mmHg
